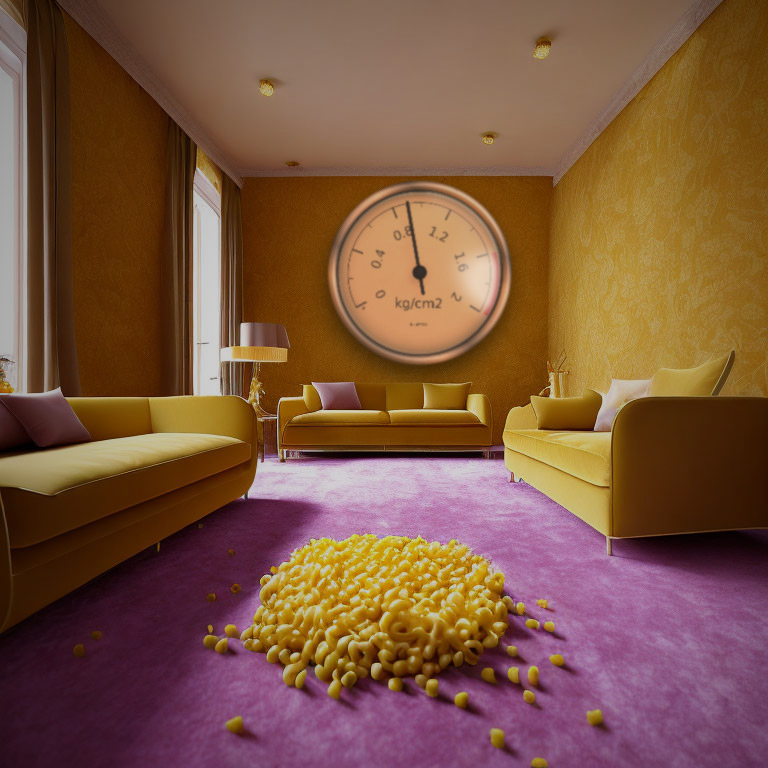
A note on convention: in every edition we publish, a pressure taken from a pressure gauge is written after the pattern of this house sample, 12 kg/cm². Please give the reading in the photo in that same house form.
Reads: 0.9 kg/cm²
